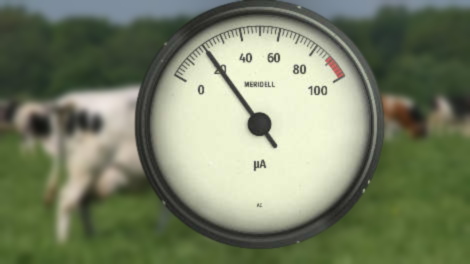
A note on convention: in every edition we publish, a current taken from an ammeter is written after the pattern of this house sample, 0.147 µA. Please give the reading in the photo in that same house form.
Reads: 20 µA
